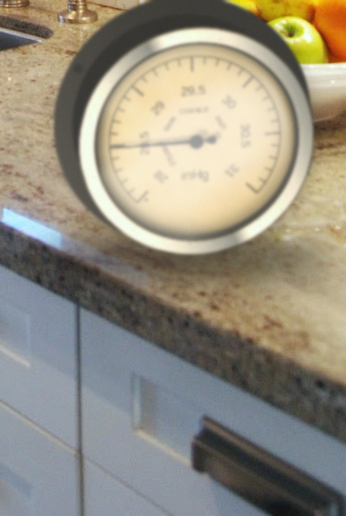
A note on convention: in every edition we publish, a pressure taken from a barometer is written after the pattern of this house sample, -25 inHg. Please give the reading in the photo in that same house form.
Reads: 28.5 inHg
